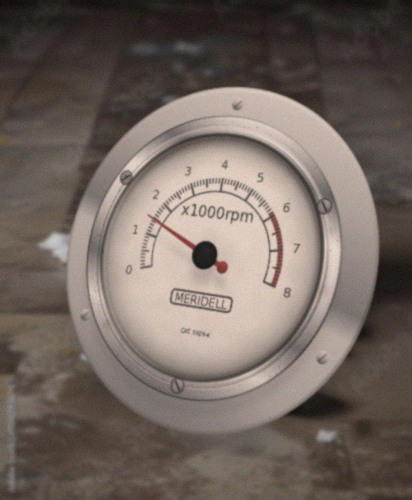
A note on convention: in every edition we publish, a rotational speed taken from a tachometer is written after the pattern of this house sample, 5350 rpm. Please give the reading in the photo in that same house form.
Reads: 1500 rpm
